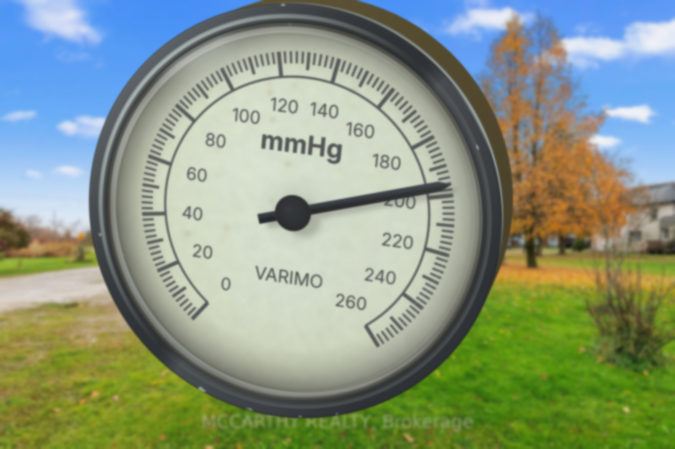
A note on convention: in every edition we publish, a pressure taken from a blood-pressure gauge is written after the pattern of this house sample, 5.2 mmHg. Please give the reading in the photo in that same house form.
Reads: 196 mmHg
